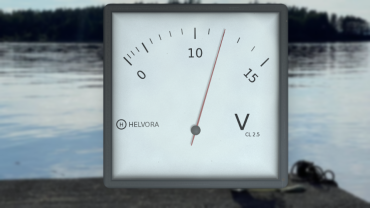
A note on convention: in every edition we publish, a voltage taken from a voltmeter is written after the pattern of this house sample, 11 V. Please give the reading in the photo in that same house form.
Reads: 12 V
